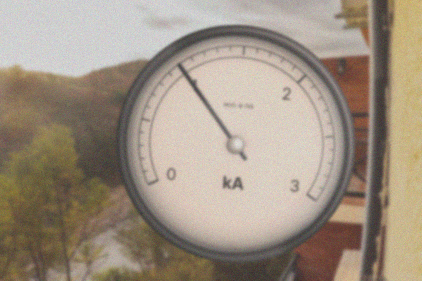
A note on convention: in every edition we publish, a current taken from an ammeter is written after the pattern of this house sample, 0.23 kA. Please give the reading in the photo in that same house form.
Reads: 1 kA
